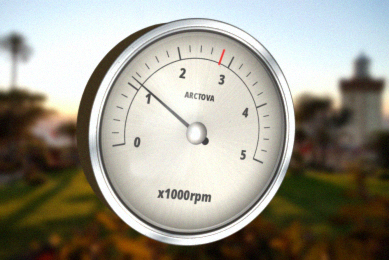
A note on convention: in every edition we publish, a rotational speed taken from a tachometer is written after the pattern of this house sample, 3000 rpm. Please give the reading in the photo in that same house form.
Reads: 1100 rpm
